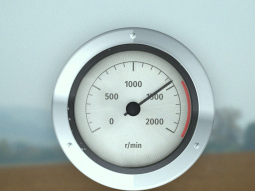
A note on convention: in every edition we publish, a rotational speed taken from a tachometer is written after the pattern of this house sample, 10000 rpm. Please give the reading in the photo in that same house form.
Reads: 1450 rpm
